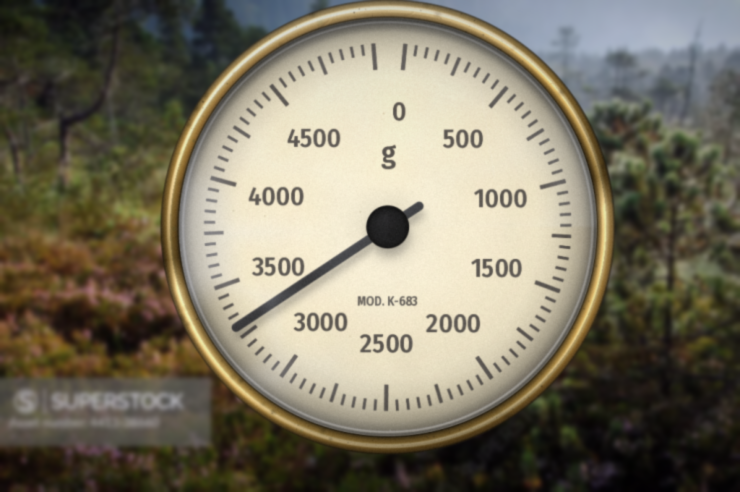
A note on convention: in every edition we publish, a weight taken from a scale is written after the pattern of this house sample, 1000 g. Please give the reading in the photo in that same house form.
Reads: 3300 g
